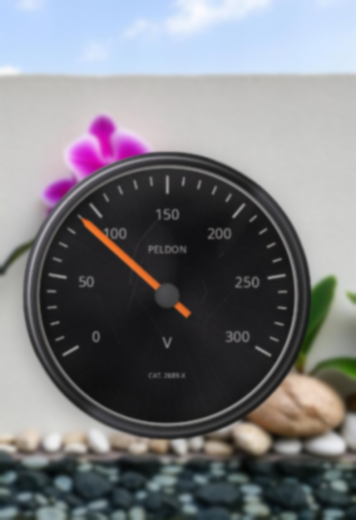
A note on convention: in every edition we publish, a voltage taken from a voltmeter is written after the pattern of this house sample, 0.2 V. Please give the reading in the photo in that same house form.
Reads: 90 V
